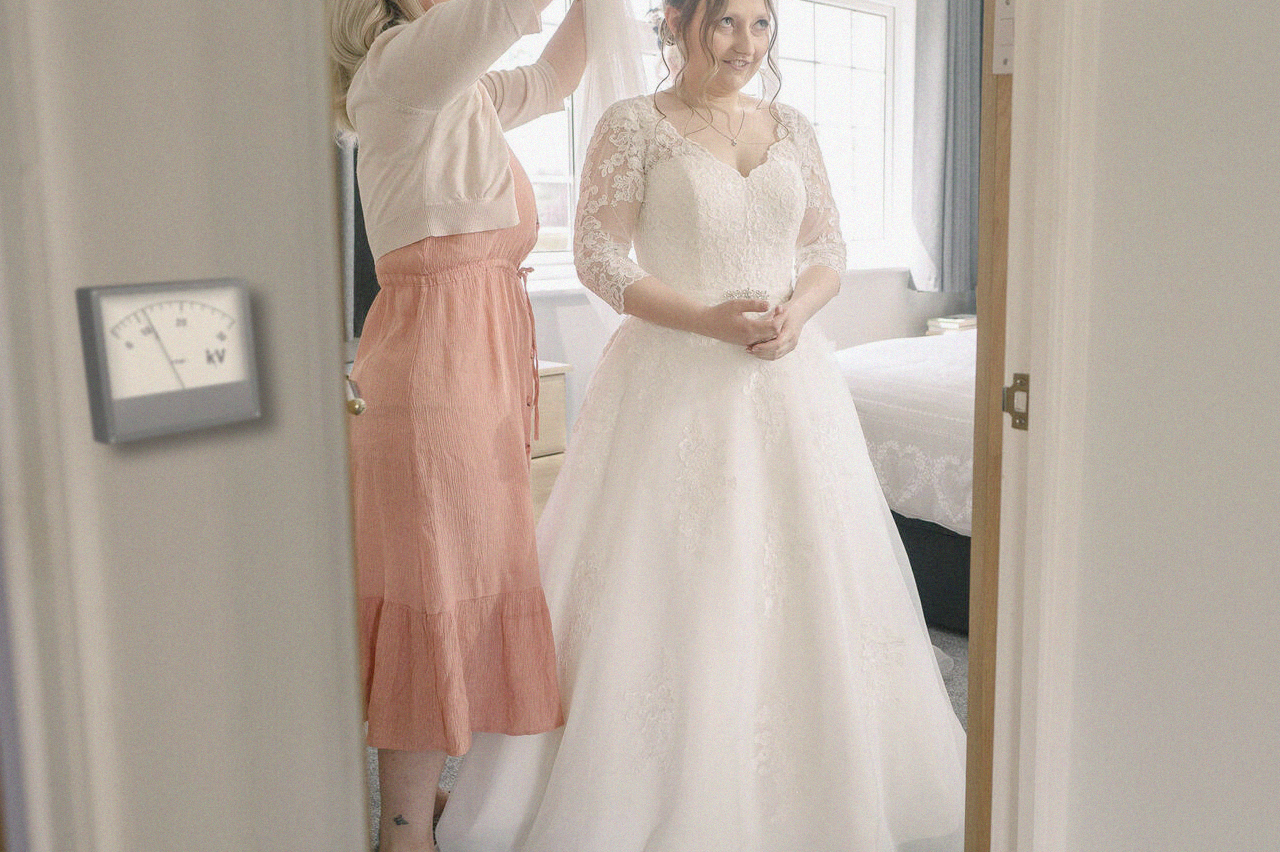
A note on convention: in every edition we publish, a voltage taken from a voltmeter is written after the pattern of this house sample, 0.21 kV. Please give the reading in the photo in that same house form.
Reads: 12 kV
